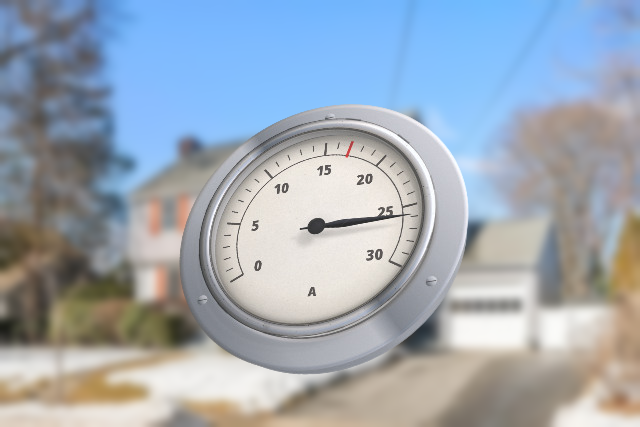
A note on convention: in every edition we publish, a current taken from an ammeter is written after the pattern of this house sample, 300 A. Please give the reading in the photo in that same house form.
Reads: 26 A
